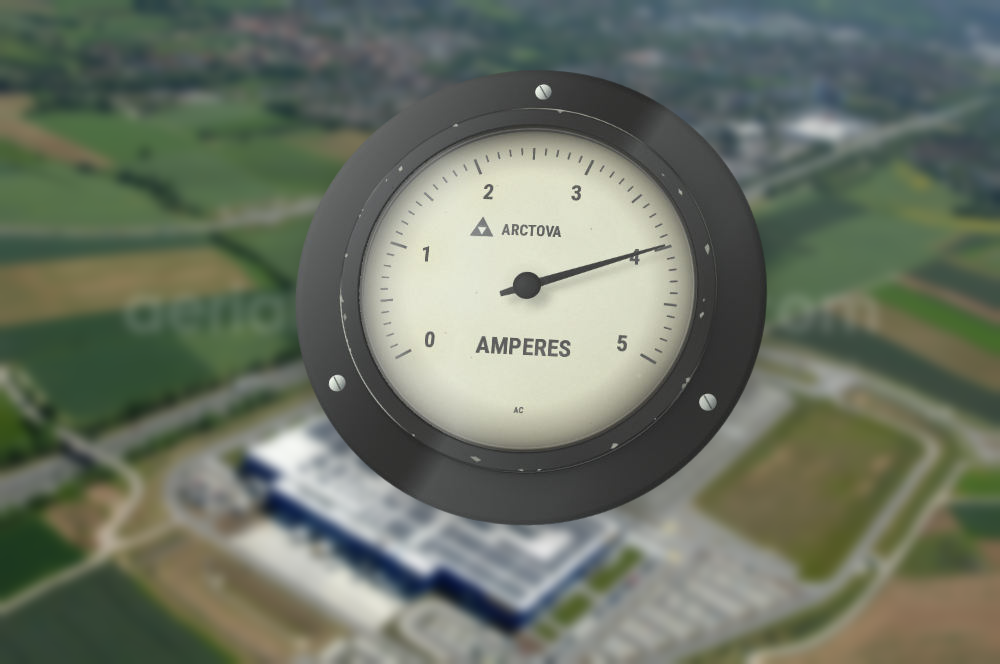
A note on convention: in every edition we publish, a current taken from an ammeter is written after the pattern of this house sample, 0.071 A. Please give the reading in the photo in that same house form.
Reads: 4 A
